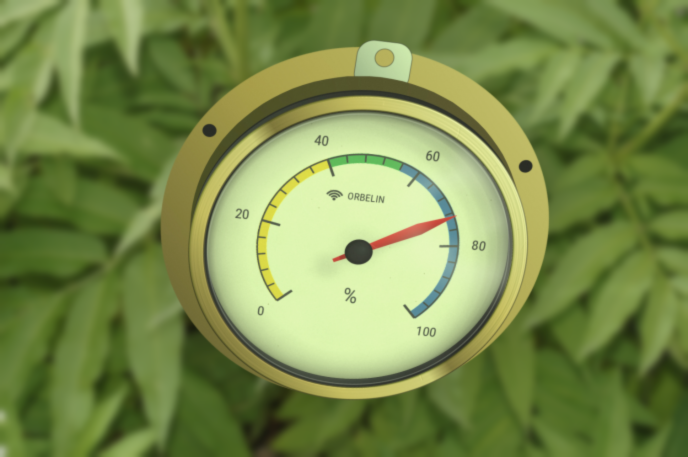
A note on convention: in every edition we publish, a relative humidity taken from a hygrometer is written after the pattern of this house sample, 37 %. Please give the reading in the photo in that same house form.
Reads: 72 %
